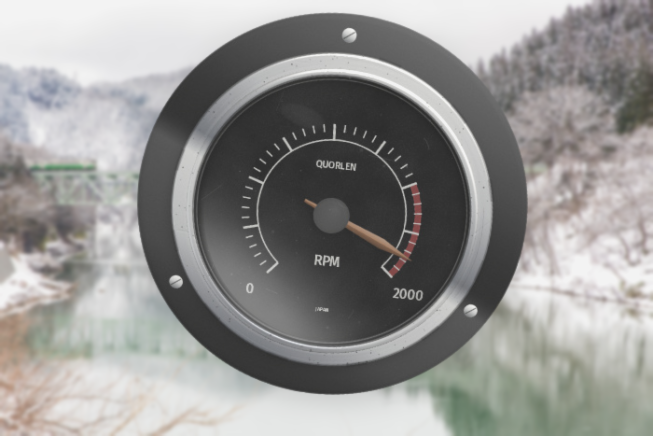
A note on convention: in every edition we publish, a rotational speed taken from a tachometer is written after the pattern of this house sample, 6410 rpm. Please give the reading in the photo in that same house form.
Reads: 1875 rpm
